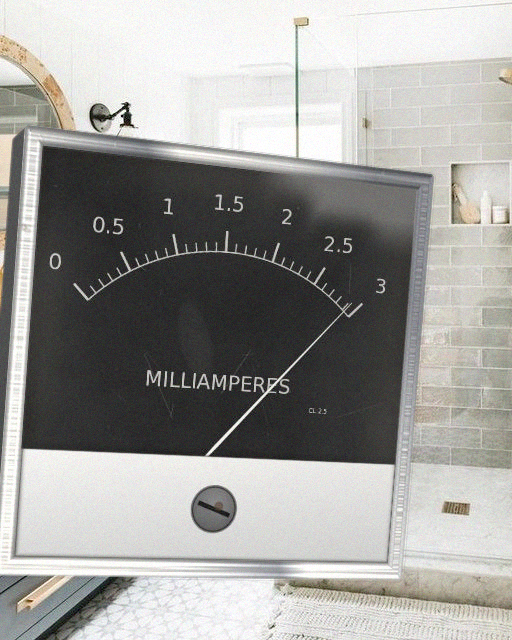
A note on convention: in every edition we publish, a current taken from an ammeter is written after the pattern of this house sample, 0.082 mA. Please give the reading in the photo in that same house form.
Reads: 2.9 mA
